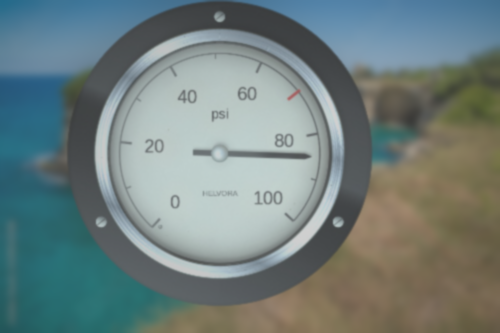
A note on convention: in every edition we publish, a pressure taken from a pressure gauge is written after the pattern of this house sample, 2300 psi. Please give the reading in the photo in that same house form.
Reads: 85 psi
